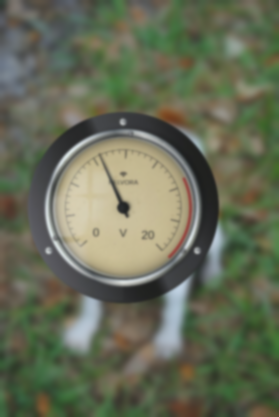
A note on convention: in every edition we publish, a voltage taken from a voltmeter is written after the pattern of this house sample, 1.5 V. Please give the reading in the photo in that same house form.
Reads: 8 V
